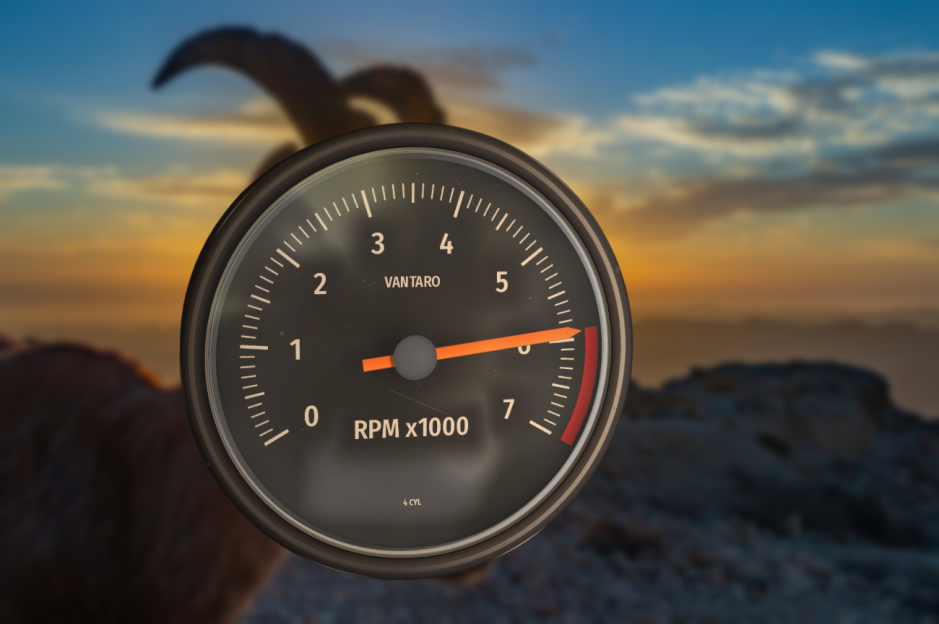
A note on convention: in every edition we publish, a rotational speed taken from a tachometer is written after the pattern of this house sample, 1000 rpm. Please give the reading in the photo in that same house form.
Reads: 5900 rpm
